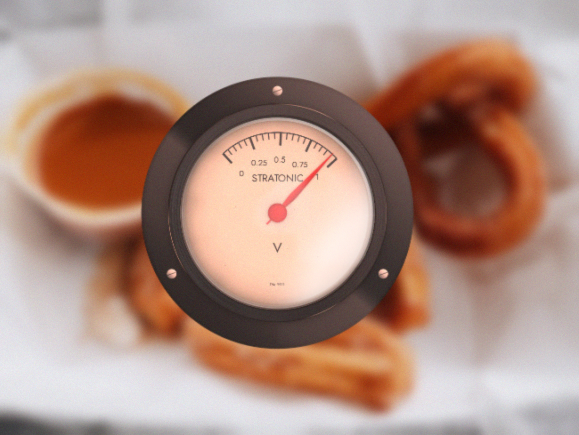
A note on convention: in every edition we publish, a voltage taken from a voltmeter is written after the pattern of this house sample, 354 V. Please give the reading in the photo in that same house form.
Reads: 0.95 V
